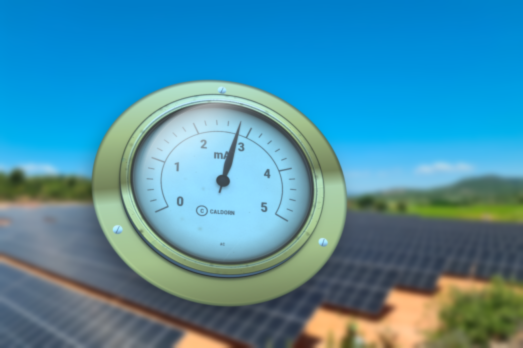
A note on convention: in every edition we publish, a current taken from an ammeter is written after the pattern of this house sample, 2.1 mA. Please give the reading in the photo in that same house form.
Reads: 2.8 mA
